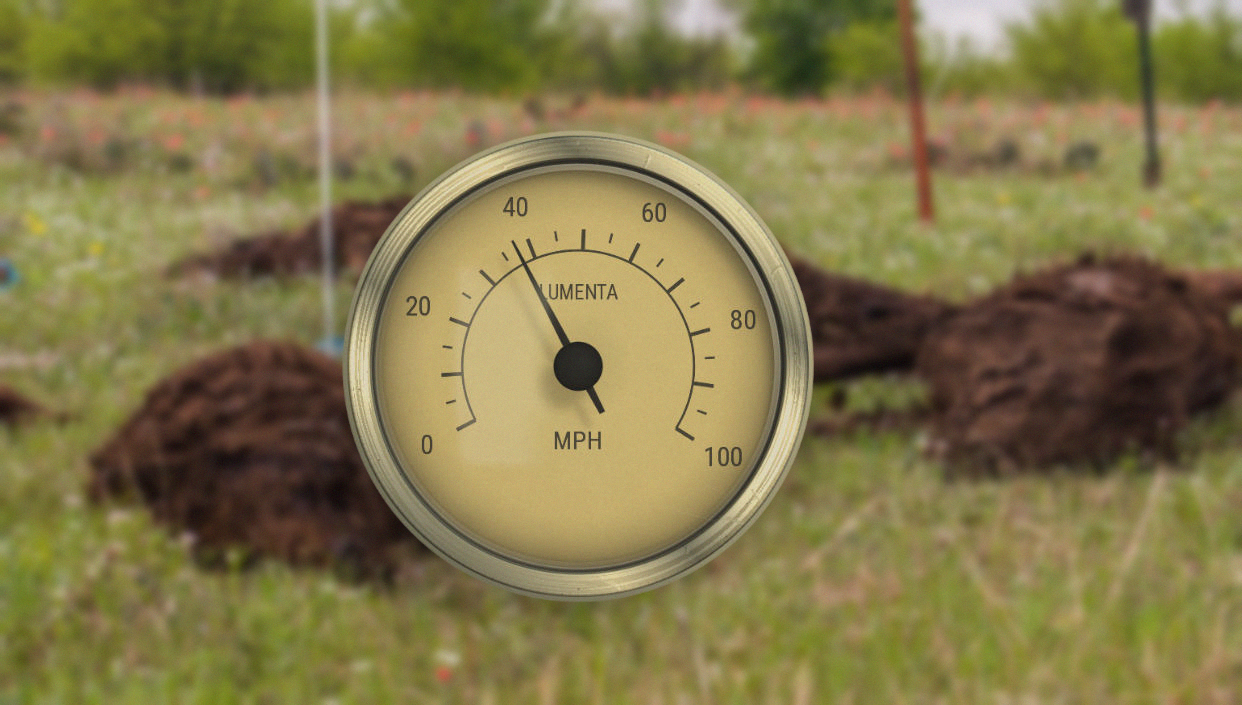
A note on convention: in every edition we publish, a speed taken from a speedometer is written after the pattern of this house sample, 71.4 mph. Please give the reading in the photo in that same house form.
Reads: 37.5 mph
